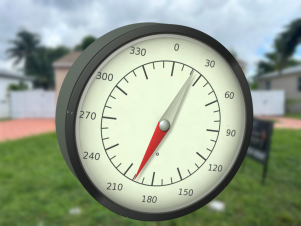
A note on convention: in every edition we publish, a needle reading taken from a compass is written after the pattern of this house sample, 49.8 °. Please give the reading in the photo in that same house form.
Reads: 200 °
